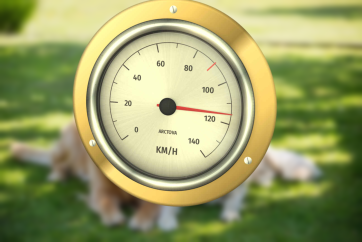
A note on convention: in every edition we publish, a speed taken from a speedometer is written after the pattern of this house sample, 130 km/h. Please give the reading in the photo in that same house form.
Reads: 115 km/h
